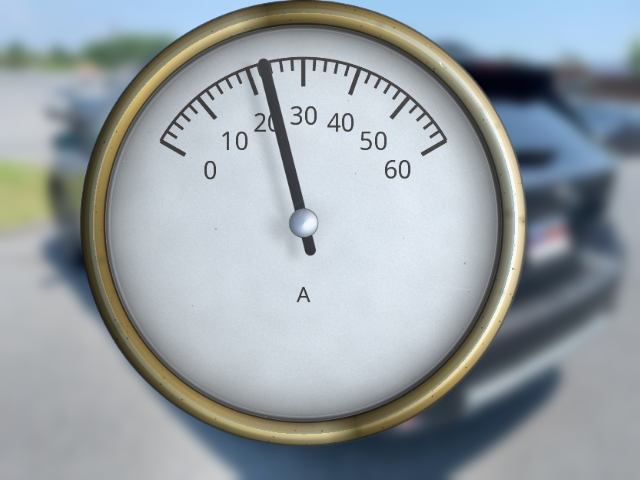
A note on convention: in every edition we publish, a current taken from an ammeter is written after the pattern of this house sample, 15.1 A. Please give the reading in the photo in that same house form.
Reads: 23 A
